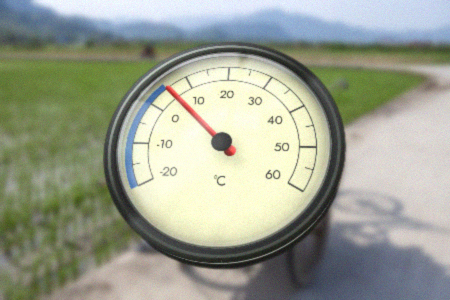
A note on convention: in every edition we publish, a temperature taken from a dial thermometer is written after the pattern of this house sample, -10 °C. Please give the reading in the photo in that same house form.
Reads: 5 °C
